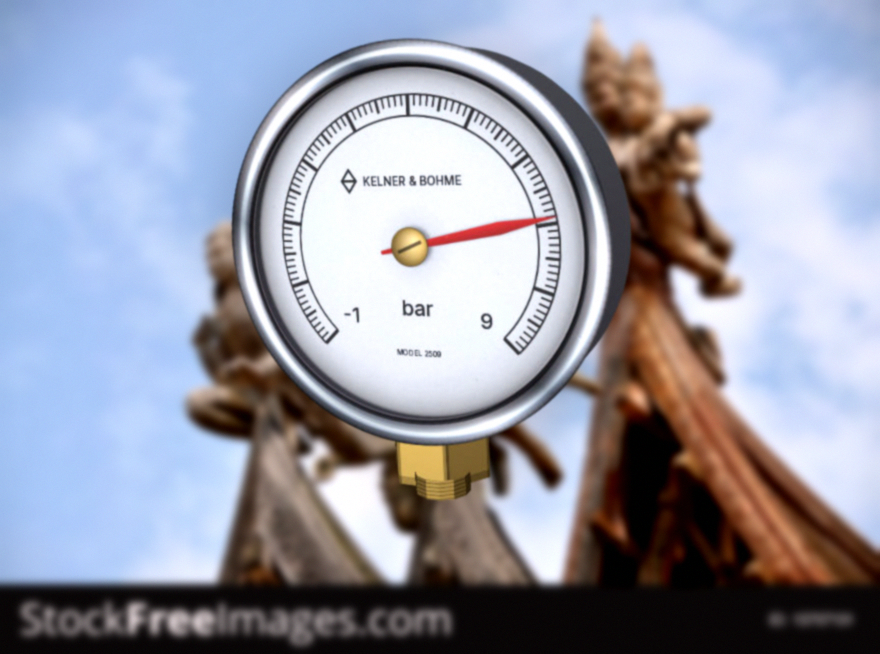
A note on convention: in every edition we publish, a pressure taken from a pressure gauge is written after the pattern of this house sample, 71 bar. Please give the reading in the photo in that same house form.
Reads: 6.9 bar
